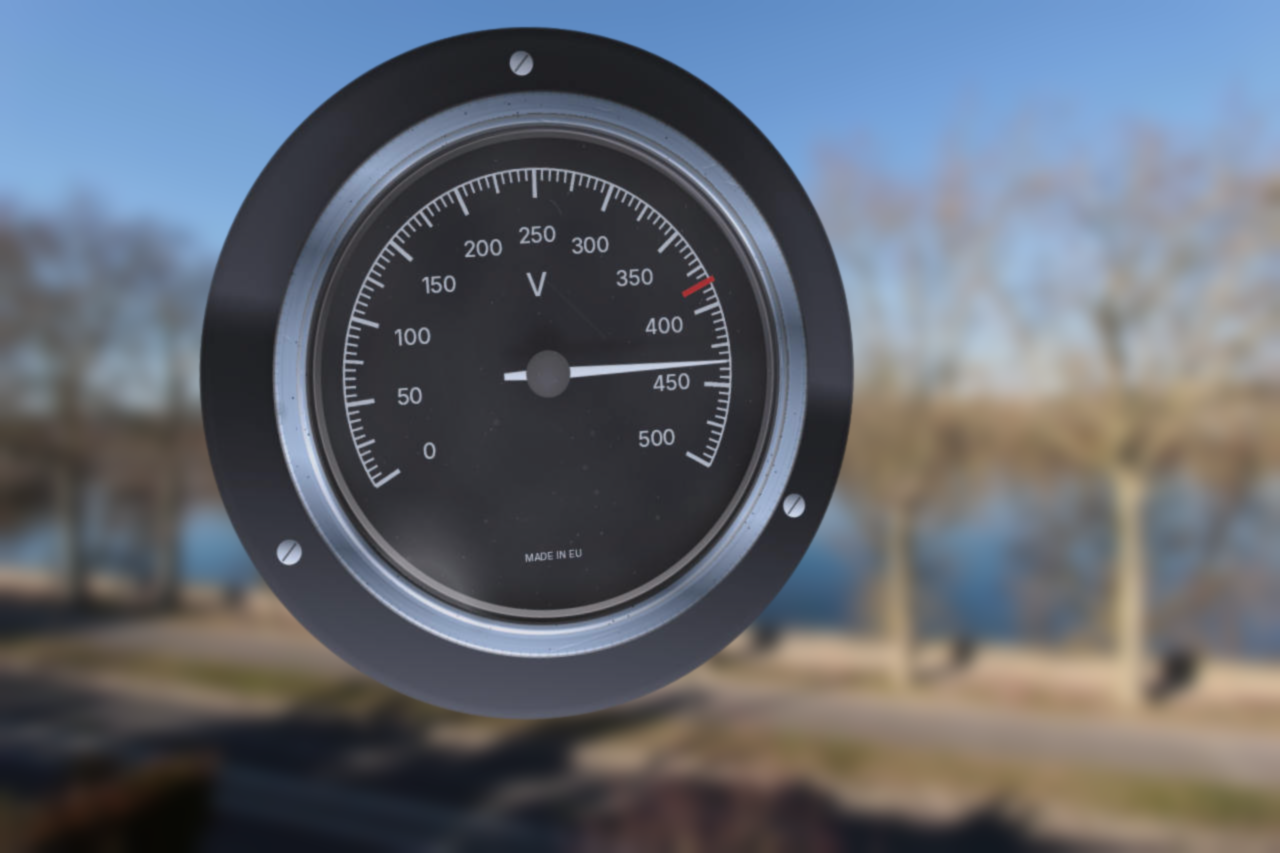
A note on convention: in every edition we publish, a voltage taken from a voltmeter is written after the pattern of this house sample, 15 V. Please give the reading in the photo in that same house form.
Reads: 435 V
